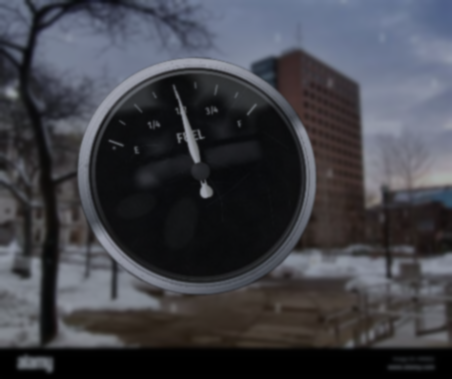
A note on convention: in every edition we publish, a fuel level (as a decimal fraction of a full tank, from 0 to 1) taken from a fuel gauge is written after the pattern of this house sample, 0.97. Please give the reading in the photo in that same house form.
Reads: 0.5
